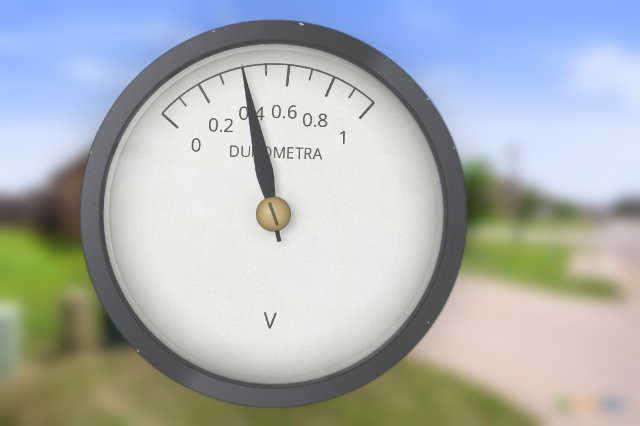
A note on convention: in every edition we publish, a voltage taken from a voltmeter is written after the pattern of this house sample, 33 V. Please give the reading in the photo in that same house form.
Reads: 0.4 V
